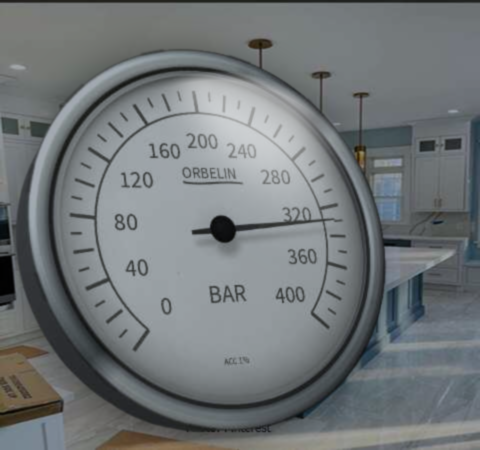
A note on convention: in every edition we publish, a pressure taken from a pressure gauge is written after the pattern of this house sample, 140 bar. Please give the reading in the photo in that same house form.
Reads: 330 bar
